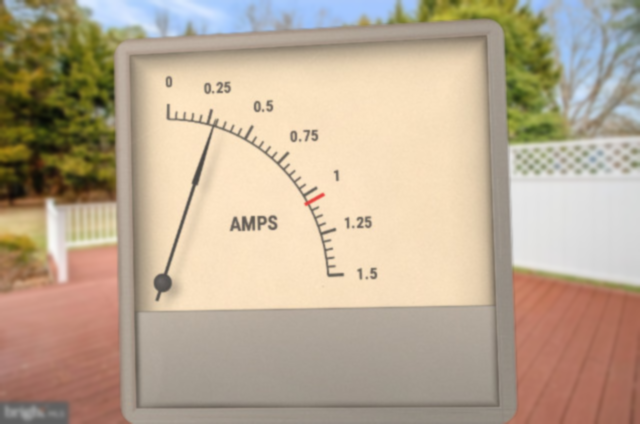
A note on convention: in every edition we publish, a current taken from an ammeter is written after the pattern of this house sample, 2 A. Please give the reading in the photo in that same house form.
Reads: 0.3 A
